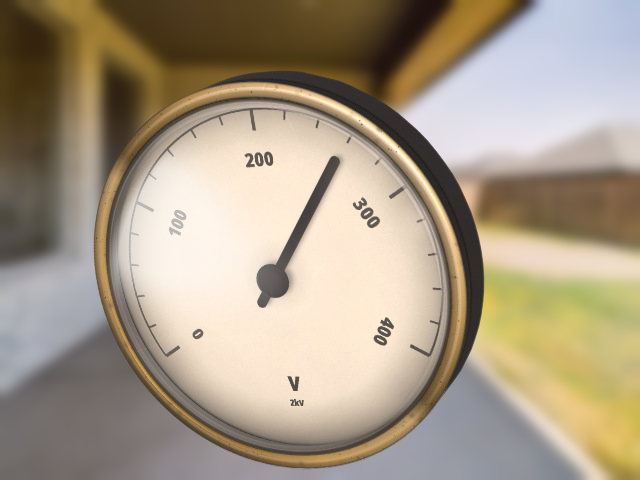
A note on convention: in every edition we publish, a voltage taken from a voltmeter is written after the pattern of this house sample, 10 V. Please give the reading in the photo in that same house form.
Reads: 260 V
